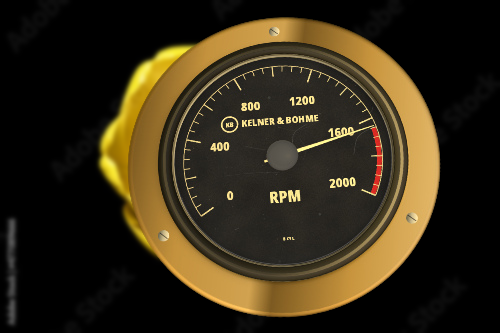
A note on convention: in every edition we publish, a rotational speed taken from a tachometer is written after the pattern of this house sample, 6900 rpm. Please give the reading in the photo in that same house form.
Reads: 1650 rpm
